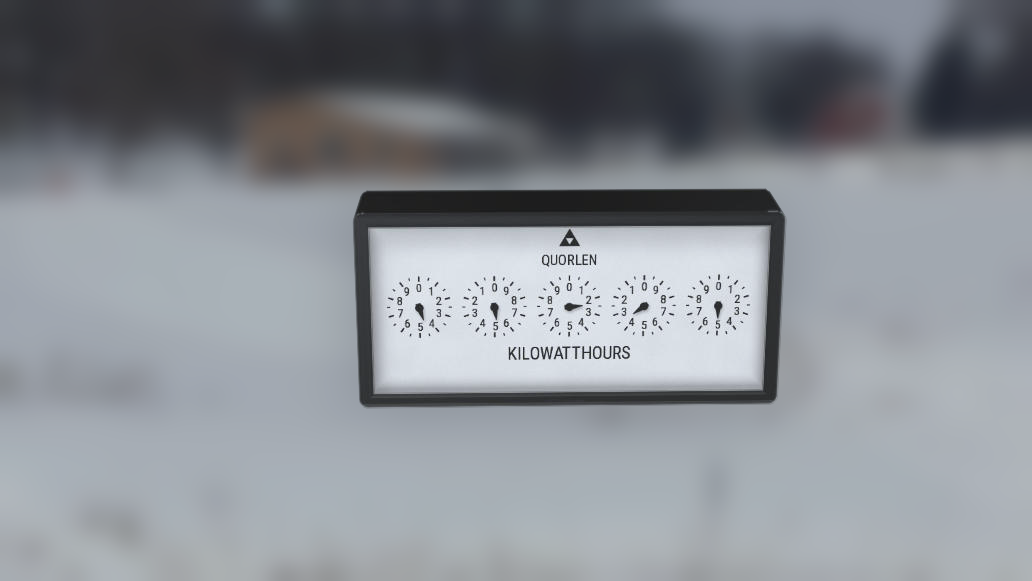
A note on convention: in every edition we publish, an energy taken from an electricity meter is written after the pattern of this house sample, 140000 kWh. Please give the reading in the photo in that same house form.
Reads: 45235 kWh
